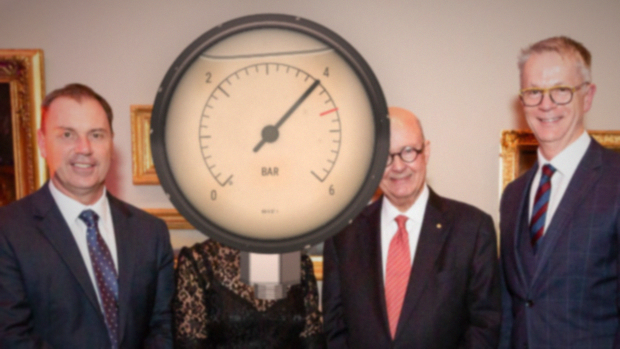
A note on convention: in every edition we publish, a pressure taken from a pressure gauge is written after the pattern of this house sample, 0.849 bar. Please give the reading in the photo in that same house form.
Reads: 4 bar
